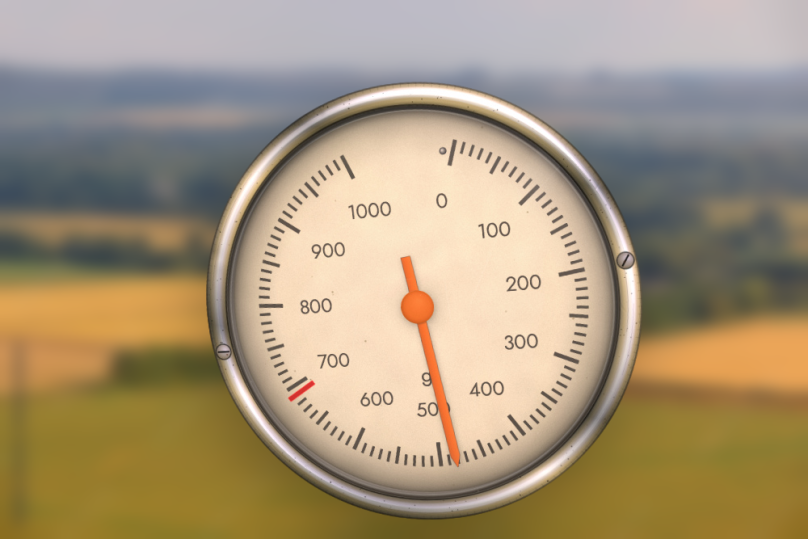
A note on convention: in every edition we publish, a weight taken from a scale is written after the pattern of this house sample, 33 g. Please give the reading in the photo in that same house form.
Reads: 480 g
